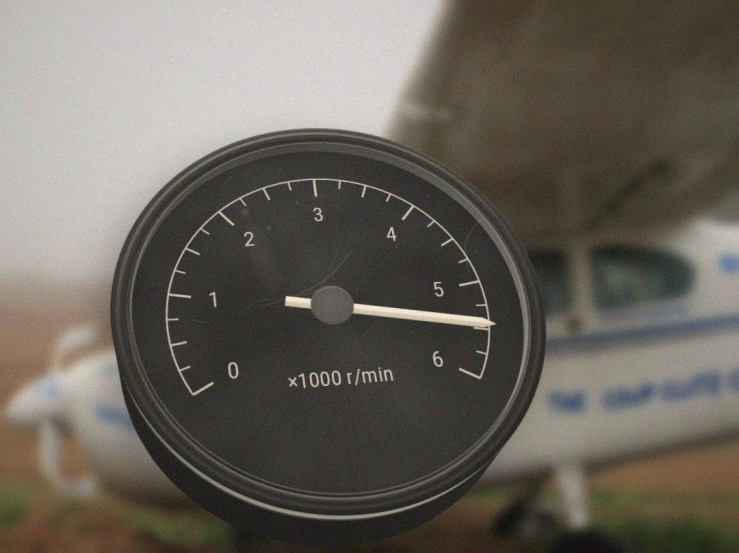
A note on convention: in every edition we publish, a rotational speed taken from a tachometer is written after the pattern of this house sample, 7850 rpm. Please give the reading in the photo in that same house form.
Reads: 5500 rpm
